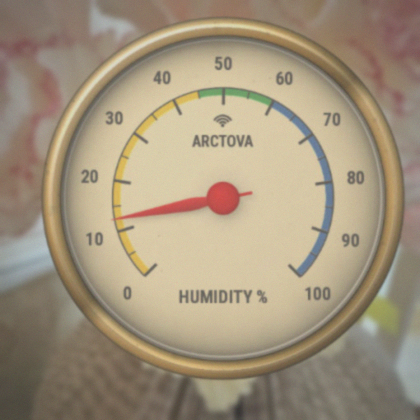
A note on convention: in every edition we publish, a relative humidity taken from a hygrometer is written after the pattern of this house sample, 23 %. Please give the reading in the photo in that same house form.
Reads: 12.5 %
